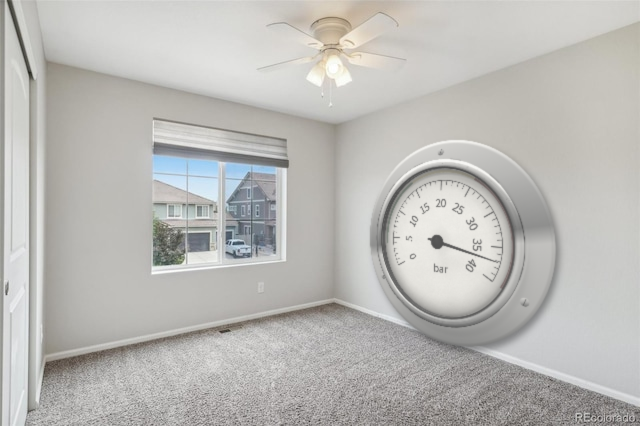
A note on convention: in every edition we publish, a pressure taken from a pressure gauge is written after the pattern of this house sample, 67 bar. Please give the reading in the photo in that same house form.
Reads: 37 bar
